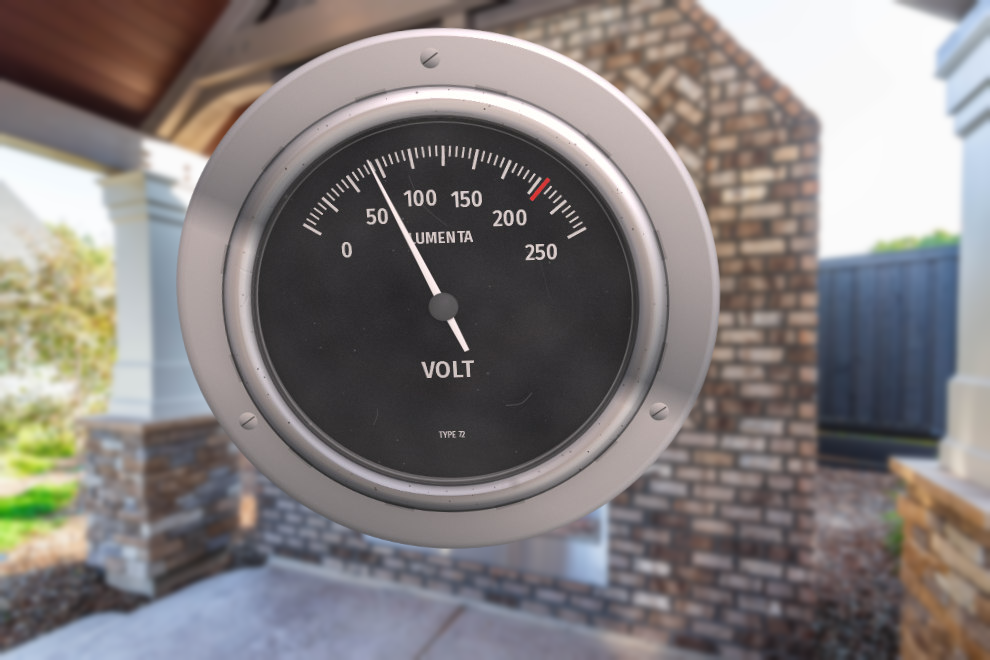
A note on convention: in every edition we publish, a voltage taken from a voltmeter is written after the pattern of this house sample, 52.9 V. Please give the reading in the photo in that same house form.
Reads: 70 V
